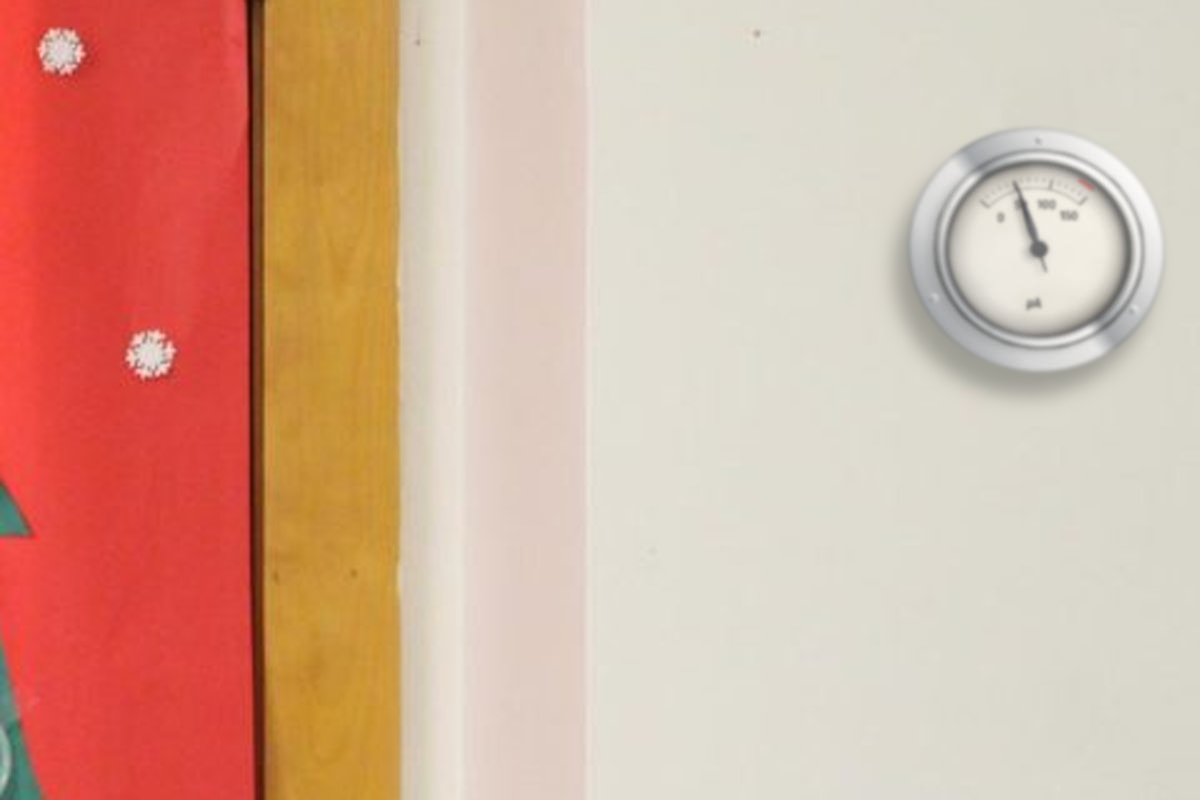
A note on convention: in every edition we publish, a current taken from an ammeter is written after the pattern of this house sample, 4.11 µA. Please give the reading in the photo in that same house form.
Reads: 50 µA
